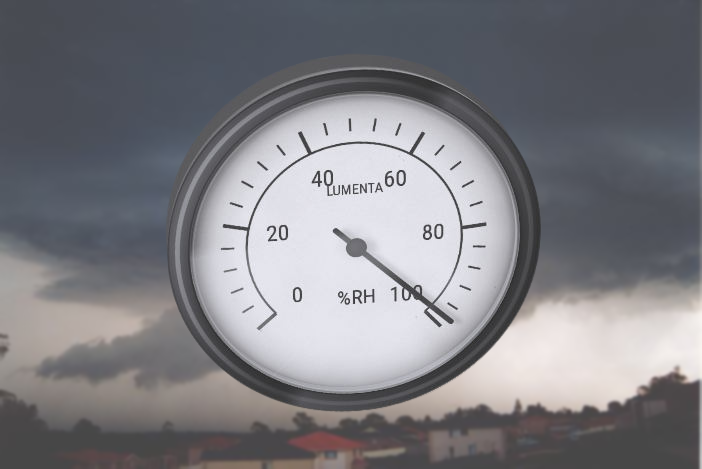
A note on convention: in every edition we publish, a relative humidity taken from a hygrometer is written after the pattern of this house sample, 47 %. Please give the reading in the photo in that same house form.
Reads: 98 %
